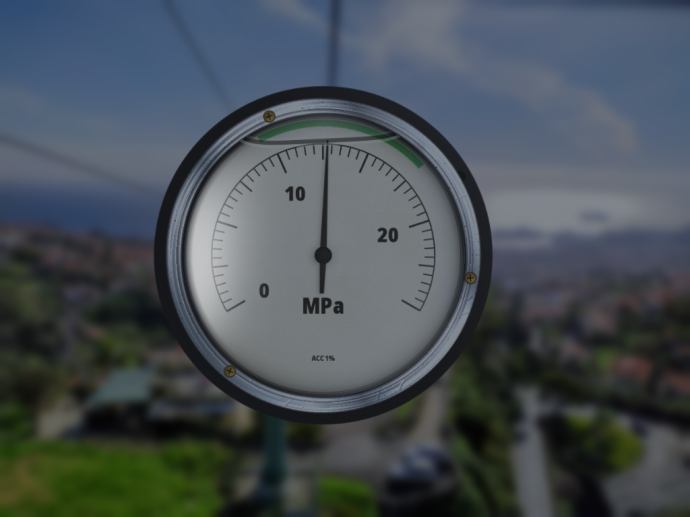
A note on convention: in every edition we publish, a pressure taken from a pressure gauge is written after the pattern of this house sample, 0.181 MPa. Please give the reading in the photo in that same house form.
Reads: 12.75 MPa
